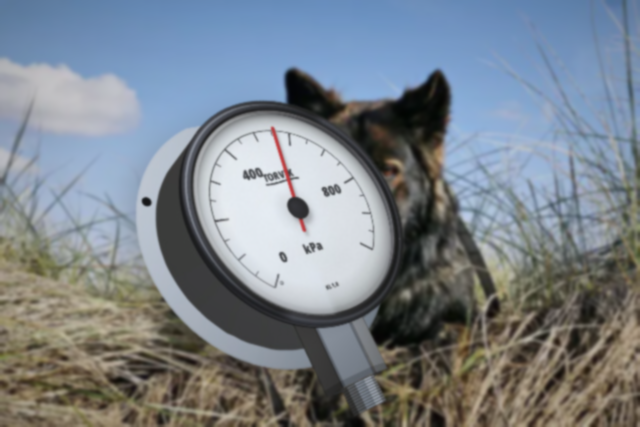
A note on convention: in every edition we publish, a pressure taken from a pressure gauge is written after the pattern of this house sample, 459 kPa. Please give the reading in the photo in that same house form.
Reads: 550 kPa
